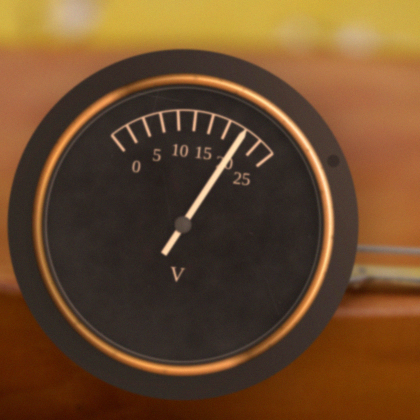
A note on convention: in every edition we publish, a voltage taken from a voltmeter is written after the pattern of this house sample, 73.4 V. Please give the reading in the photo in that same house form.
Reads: 20 V
